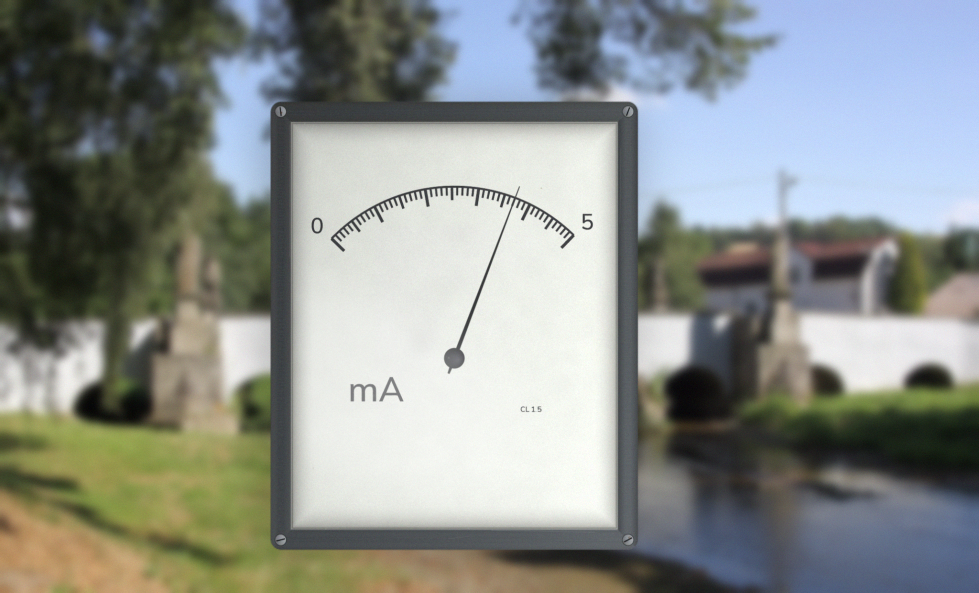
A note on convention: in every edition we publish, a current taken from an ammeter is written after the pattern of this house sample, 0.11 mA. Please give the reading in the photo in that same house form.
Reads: 3.7 mA
